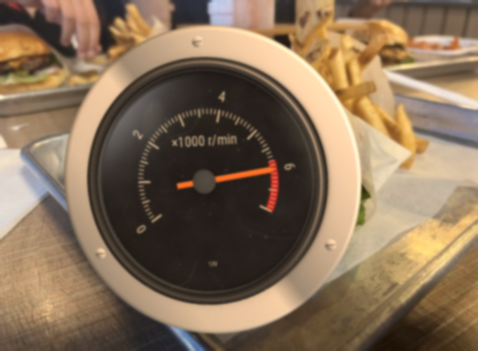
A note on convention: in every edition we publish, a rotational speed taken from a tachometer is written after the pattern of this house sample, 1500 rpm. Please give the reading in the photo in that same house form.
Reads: 6000 rpm
